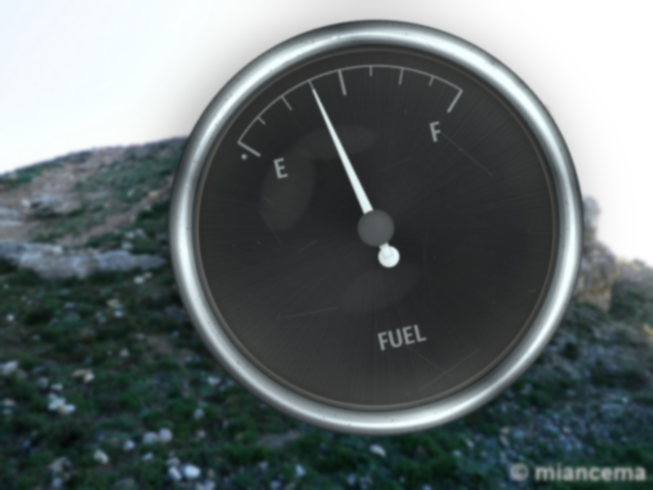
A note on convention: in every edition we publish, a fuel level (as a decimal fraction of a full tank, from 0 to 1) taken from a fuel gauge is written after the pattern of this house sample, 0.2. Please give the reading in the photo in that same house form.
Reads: 0.375
